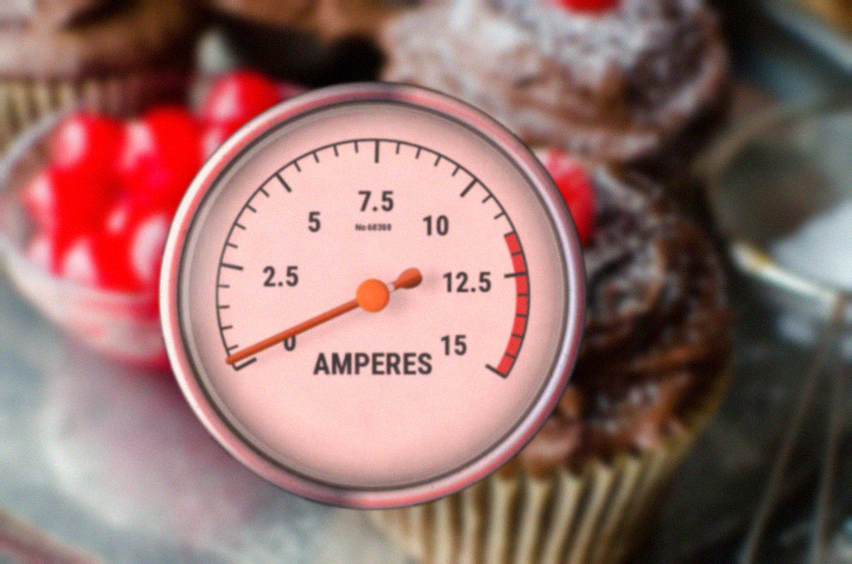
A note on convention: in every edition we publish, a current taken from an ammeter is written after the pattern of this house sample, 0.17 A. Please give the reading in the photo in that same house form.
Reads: 0.25 A
